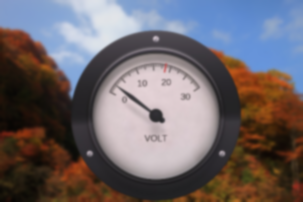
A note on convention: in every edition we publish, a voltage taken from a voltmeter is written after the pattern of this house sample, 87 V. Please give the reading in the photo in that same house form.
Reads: 2.5 V
